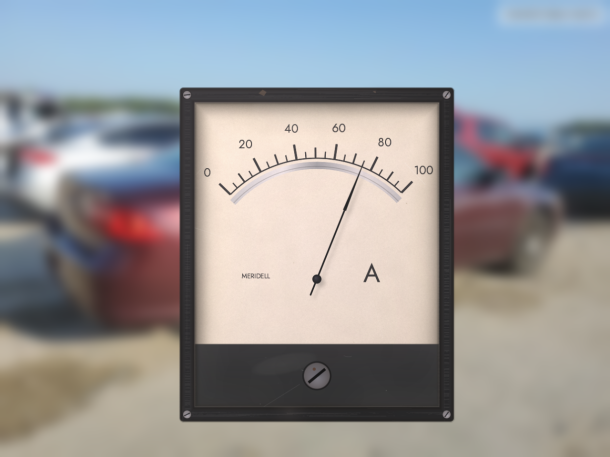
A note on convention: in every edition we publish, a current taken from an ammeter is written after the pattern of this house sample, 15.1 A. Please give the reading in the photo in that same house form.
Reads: 75 A
